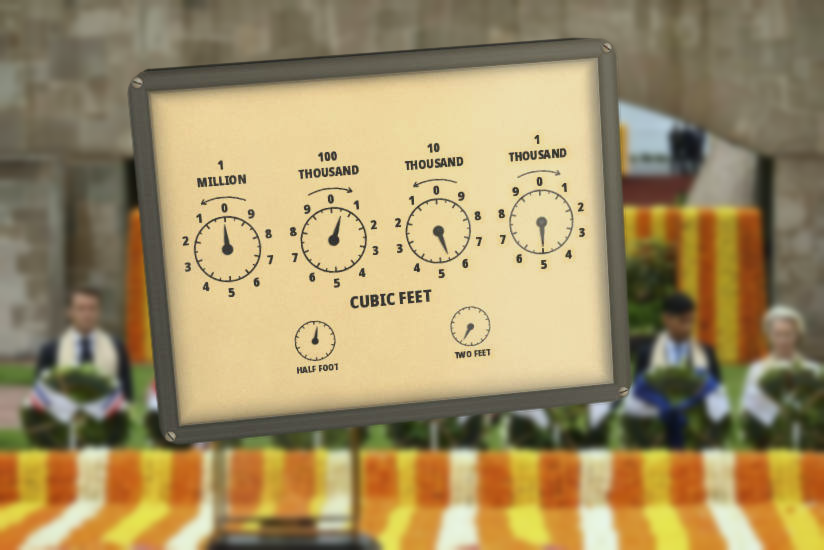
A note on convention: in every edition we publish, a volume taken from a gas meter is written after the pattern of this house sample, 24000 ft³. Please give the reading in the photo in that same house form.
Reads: 5500 ft³
